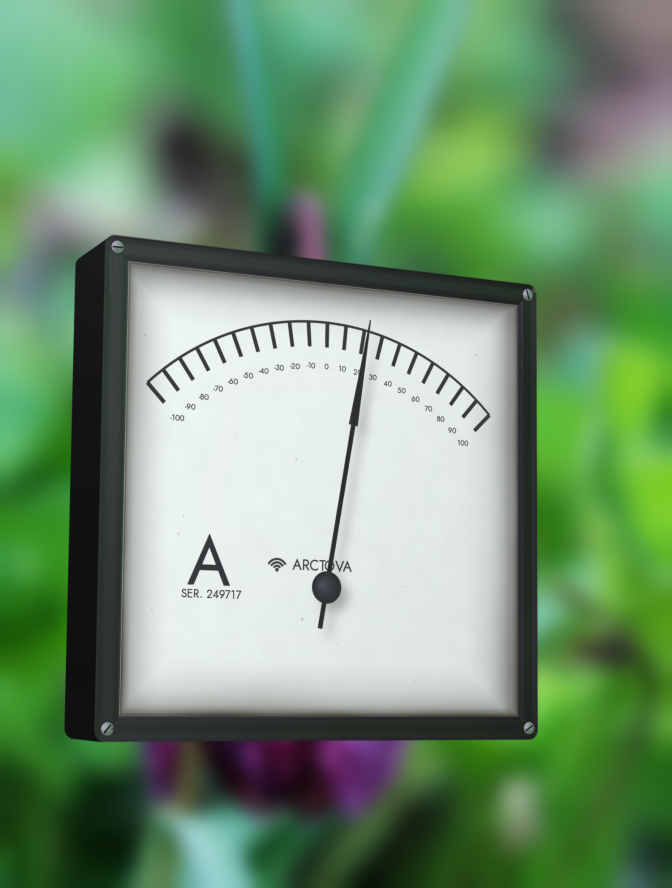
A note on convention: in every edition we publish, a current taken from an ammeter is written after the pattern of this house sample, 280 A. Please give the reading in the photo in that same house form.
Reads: 20 A
